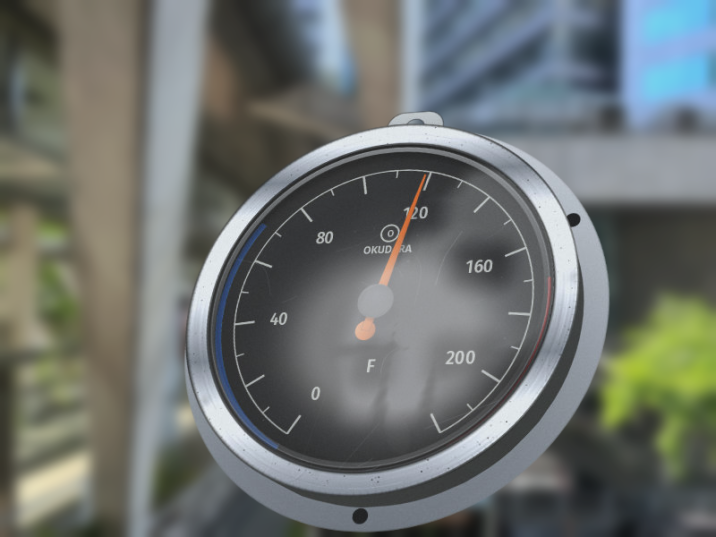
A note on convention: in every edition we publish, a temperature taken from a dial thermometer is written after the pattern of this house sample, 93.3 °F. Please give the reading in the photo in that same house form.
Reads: 120 °F
